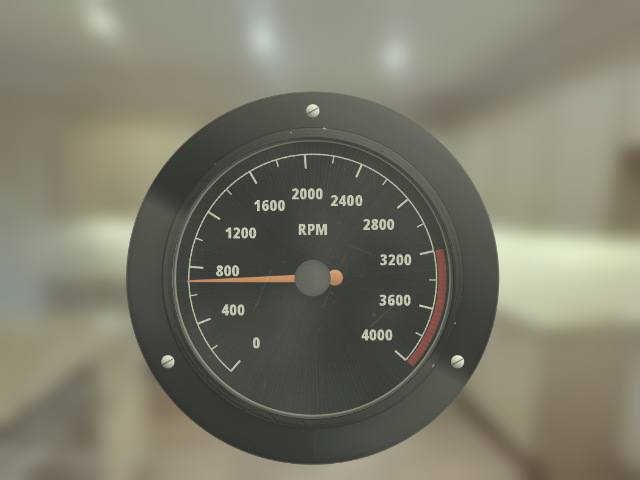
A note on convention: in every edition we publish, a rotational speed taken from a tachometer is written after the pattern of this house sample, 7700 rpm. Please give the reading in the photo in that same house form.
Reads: 700 rpm
